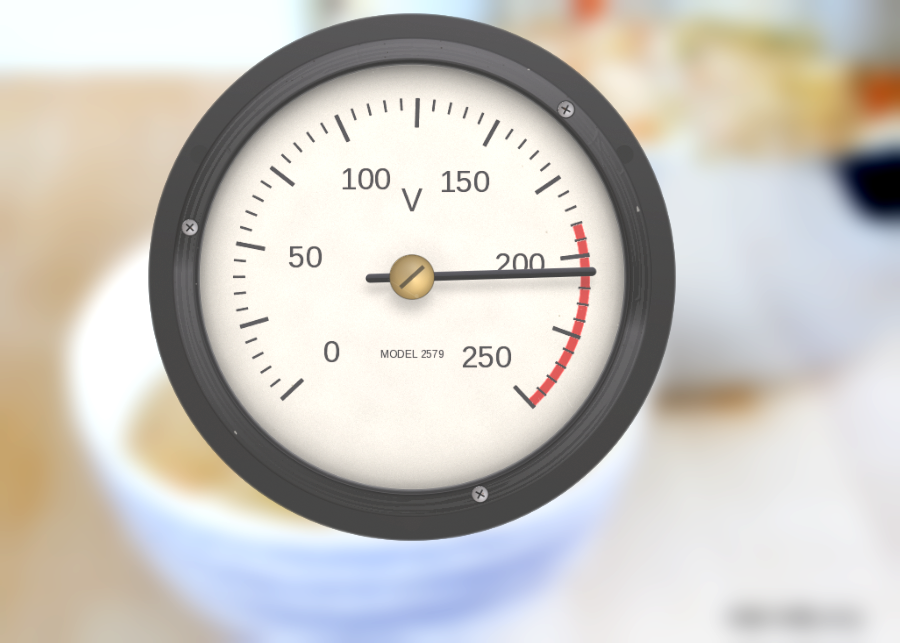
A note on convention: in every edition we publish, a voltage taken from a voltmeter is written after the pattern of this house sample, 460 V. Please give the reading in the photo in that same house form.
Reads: 205 V
